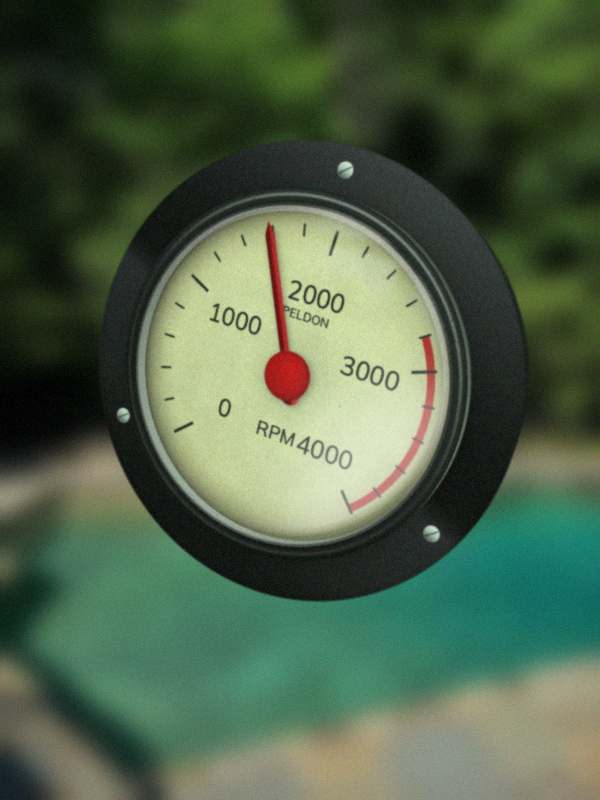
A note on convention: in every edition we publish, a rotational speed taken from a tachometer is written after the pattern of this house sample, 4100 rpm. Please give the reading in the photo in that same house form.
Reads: 1600 rpm
